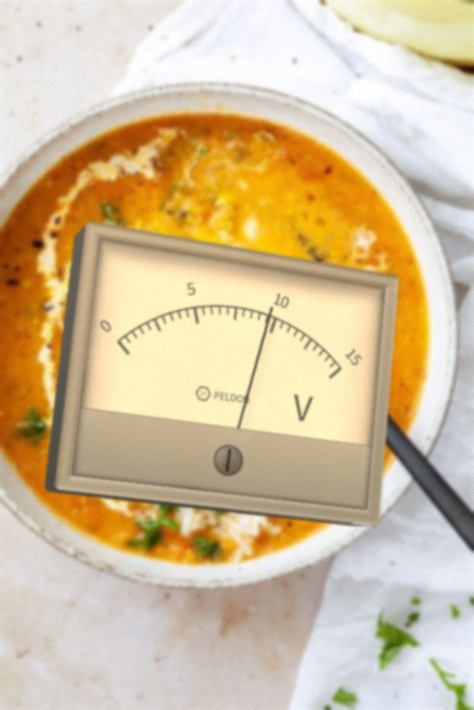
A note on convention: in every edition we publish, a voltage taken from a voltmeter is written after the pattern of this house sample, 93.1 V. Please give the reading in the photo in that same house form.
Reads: 9.5 V
